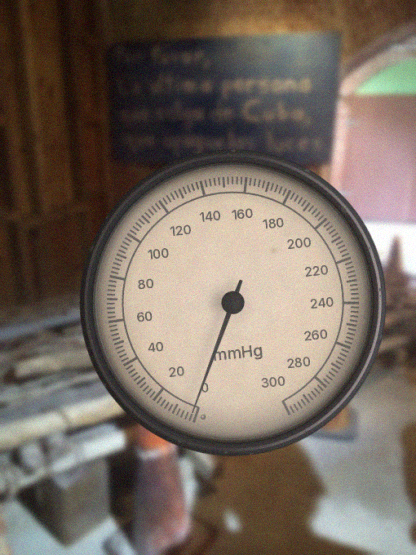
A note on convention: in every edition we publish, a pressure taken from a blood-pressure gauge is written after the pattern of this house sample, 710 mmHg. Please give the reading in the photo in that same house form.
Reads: 2 mmHg
